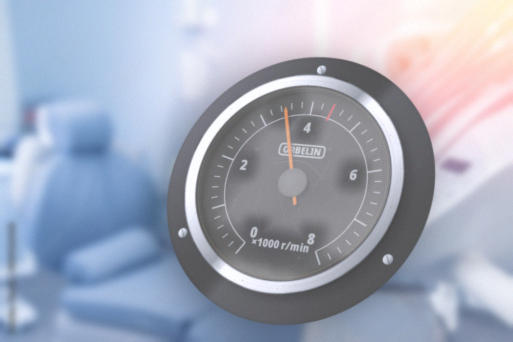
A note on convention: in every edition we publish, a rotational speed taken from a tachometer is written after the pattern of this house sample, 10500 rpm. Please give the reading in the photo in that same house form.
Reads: 3500 rpm
